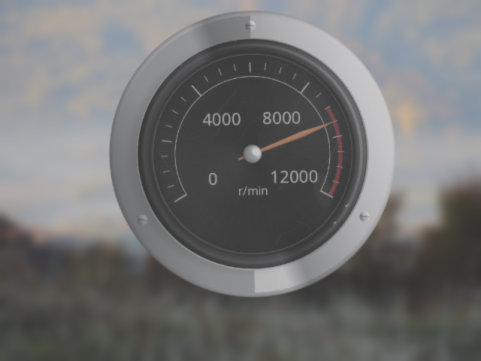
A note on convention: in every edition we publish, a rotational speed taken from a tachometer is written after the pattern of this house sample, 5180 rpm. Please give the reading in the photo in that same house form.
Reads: 9500 rpm
